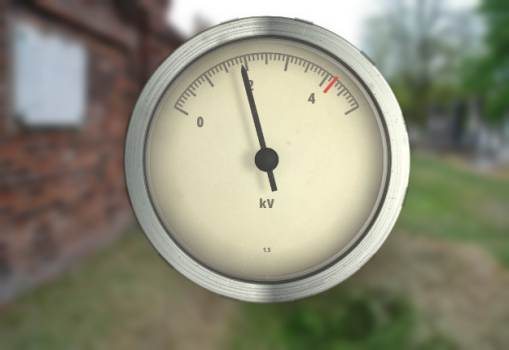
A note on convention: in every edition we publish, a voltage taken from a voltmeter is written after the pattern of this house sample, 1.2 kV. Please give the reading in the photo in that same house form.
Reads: 1.9 kV
